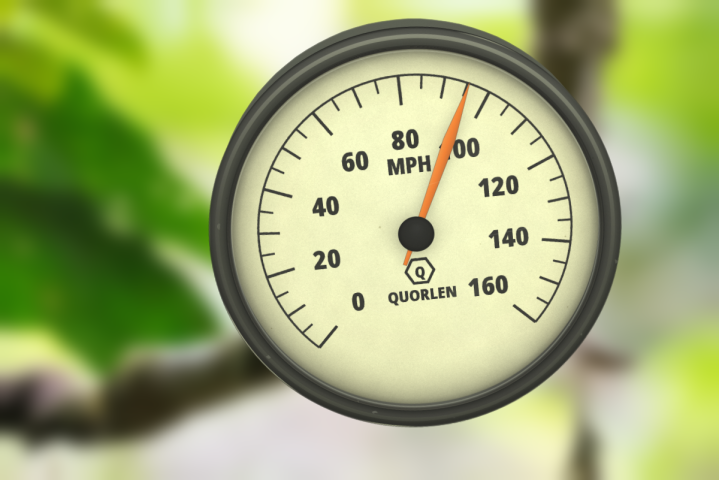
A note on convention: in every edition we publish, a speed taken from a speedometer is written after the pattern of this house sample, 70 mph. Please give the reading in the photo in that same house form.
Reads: 95 mph
